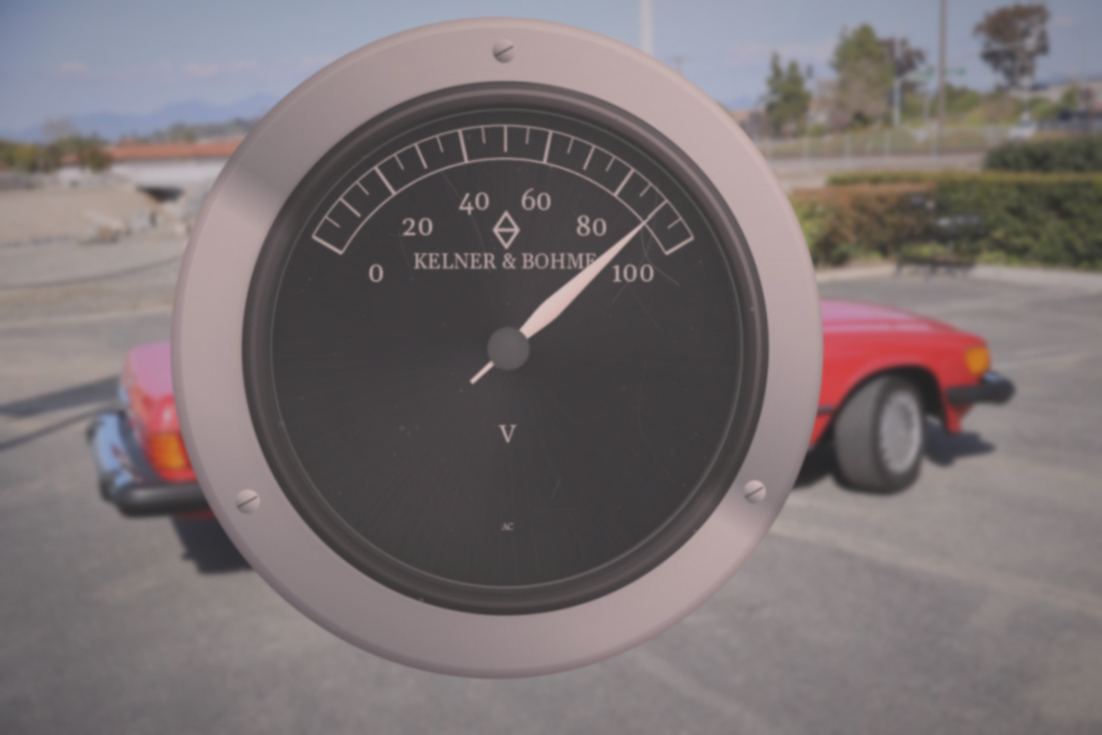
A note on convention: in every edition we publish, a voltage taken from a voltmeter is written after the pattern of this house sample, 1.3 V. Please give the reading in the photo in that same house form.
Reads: 90 V
